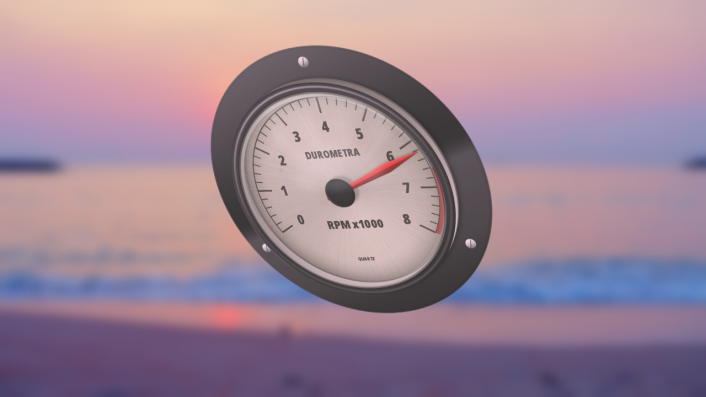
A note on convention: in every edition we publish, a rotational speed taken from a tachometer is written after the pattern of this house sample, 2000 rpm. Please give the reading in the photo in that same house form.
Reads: 6200 rpm
